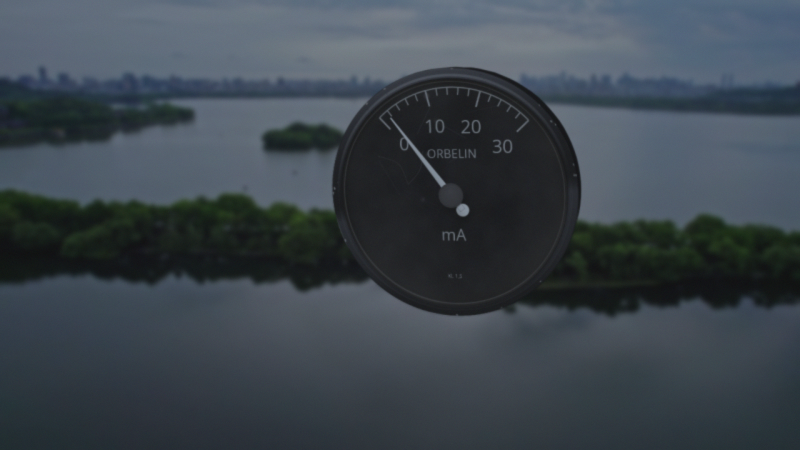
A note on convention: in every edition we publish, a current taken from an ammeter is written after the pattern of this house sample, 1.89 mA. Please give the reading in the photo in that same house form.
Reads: 2 mA
